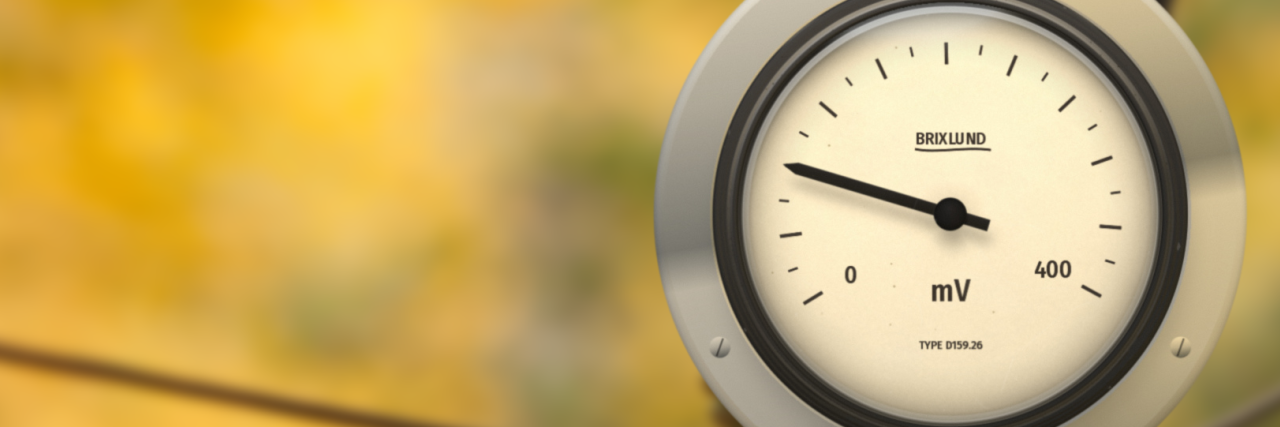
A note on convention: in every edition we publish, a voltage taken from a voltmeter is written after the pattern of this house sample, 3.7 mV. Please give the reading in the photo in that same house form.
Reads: 80 mV
